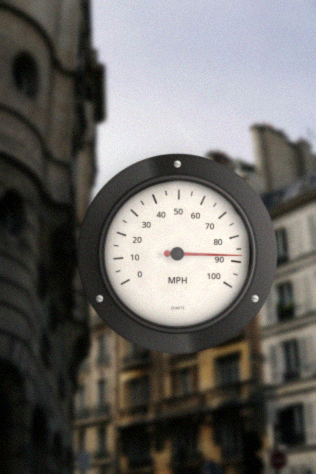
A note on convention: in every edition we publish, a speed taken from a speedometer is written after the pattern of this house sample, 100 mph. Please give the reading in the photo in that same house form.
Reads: 87.5 mph
